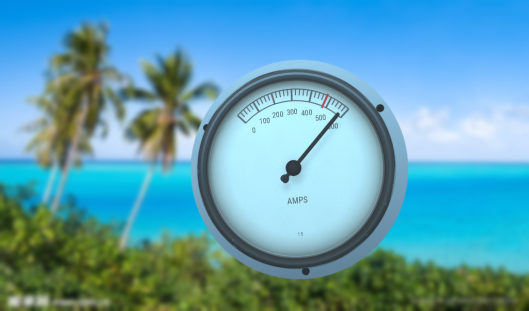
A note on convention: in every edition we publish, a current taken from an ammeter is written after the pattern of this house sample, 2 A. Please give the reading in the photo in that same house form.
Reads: 580 A
